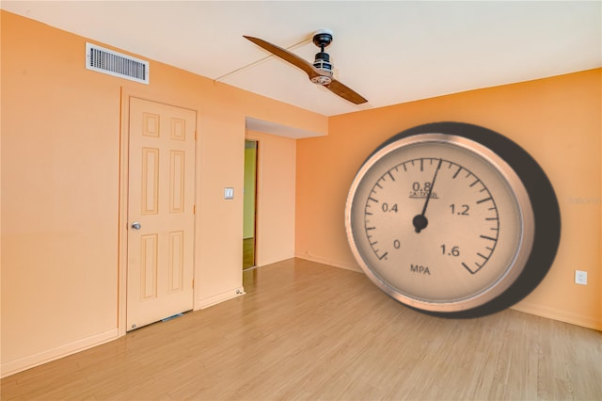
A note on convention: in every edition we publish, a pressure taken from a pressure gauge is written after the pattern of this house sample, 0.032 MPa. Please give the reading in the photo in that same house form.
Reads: 0.9 MPa
